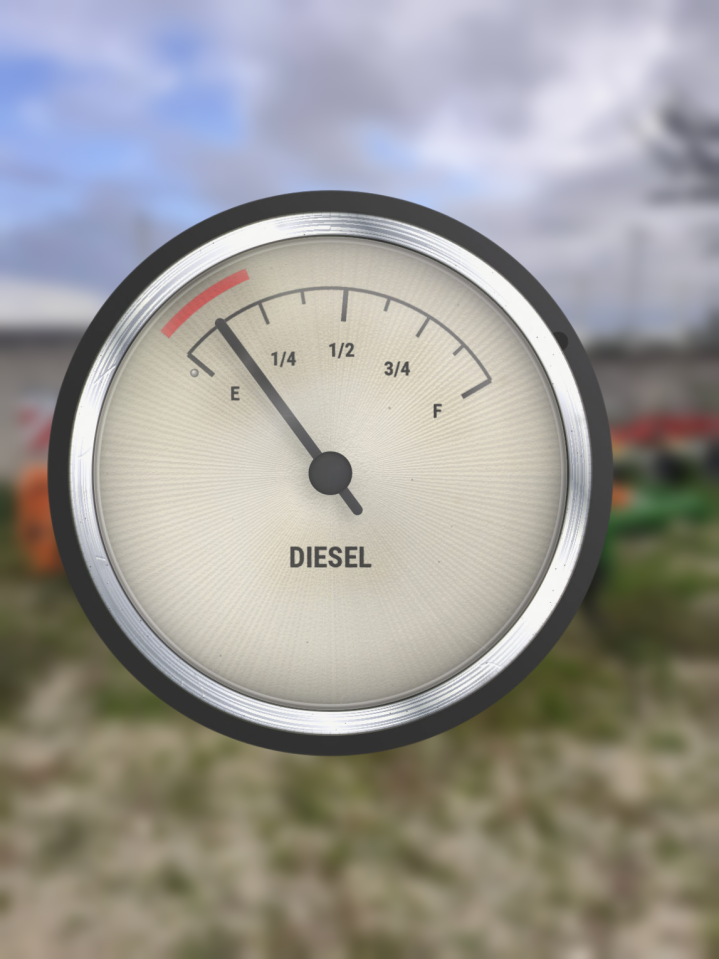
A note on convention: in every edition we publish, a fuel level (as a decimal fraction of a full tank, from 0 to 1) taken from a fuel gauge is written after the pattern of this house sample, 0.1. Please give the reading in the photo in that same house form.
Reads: 0.125
